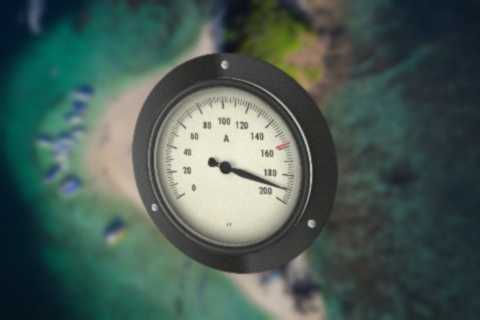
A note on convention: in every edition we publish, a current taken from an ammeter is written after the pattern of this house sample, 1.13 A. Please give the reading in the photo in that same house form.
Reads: 190 A
